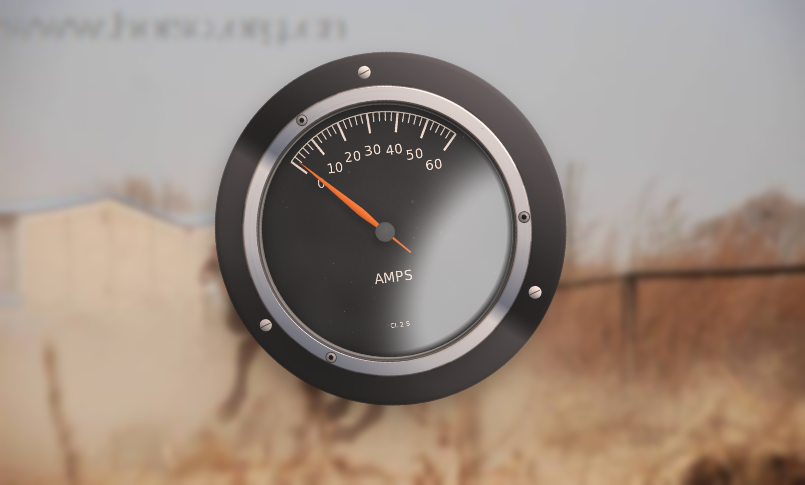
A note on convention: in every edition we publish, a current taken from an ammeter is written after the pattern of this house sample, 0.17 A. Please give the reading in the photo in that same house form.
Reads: 2 A
